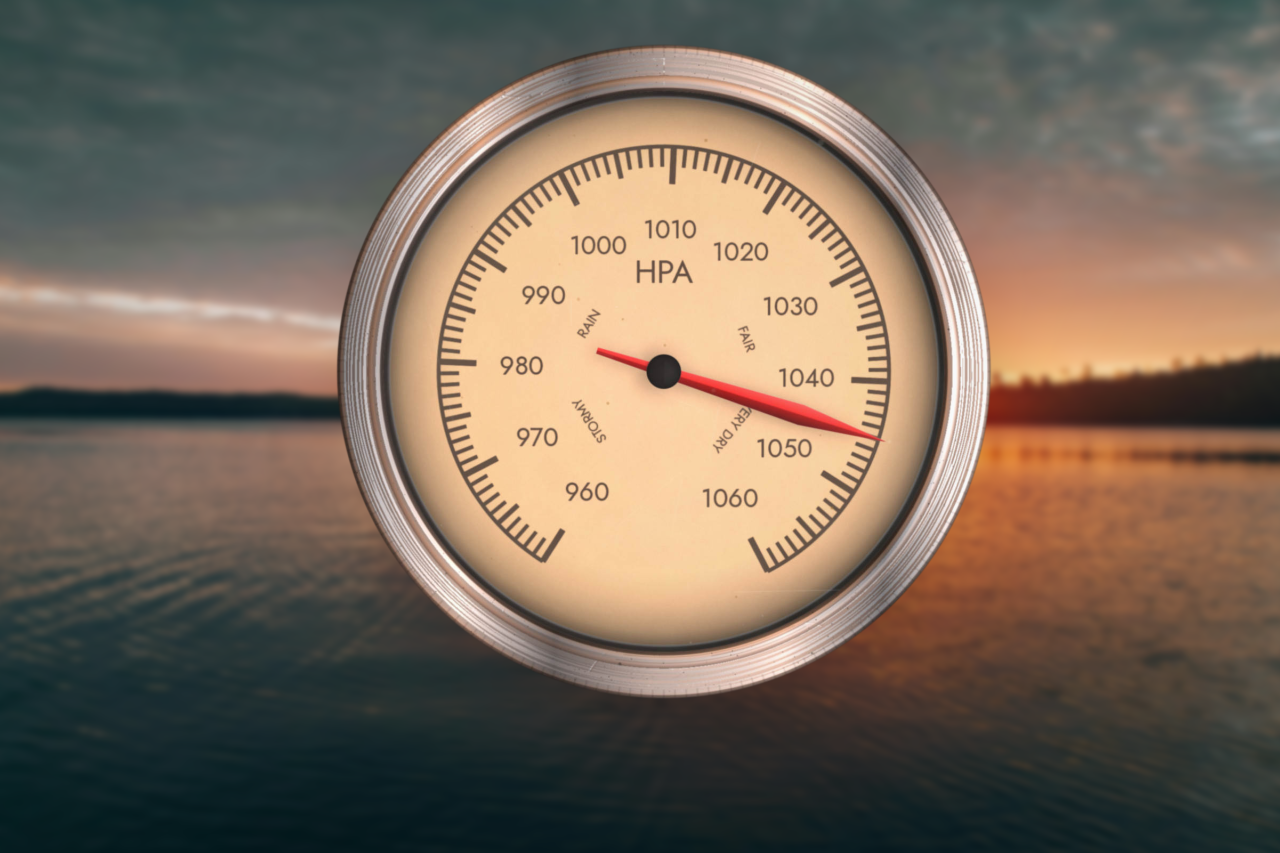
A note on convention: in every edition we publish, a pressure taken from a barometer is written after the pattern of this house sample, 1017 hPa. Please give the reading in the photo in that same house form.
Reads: 1045 hPa
